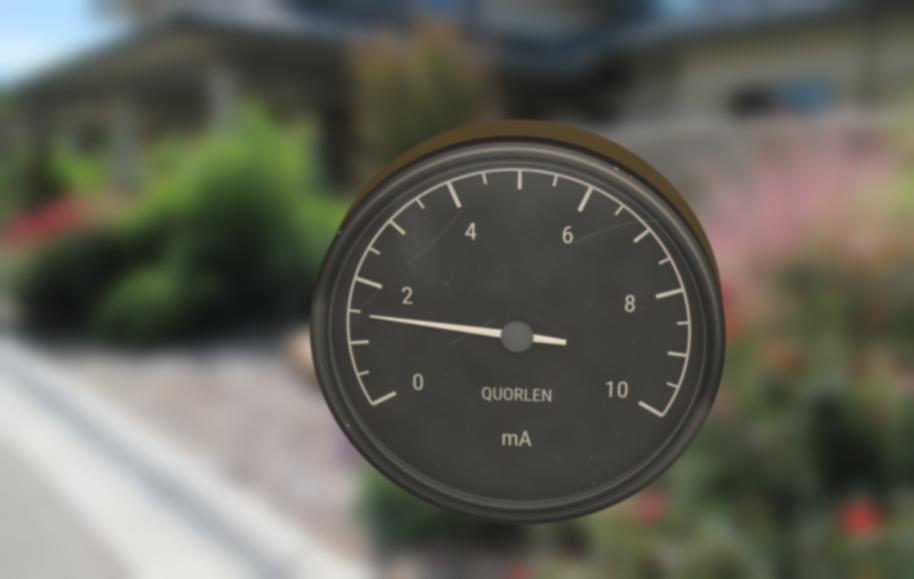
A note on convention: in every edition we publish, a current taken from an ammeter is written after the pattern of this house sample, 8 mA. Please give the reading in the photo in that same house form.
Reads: 1.5 mA
